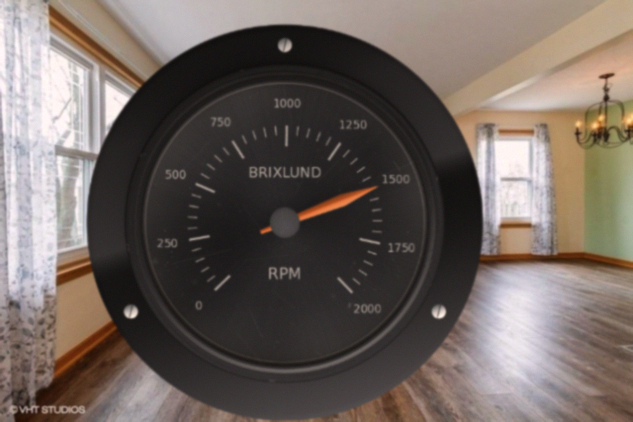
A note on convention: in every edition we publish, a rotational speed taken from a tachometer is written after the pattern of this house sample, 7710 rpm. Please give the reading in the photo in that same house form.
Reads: 1500 rpm
